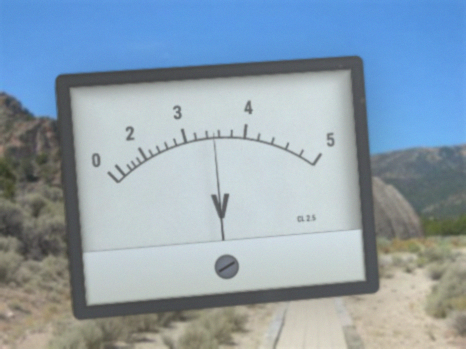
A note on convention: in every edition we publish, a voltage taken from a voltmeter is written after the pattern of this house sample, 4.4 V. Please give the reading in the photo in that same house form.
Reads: 3.5 V
